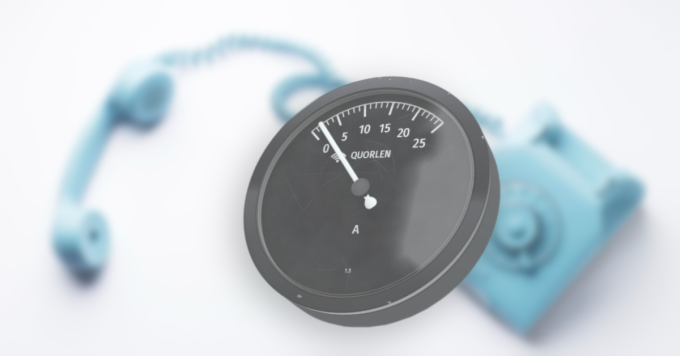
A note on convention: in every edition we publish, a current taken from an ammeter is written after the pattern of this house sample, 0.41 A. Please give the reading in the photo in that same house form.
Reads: 2 A
